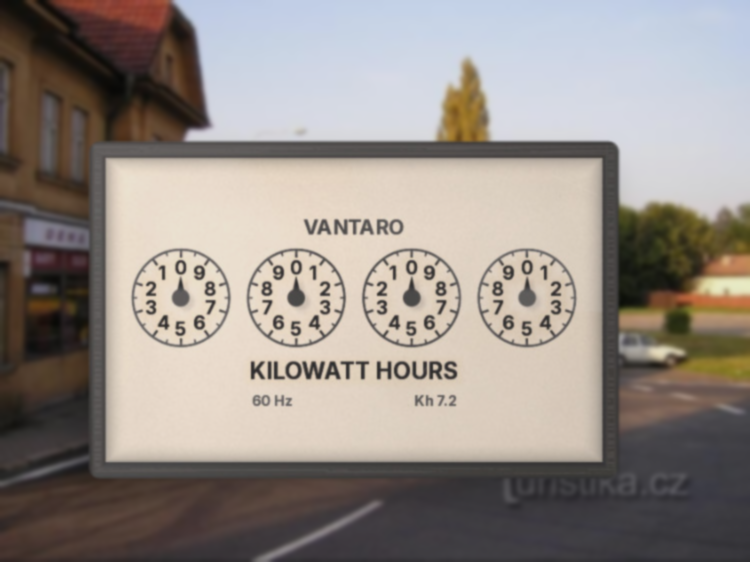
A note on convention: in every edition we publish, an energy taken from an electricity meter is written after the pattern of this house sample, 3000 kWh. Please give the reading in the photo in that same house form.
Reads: 0 kWh
